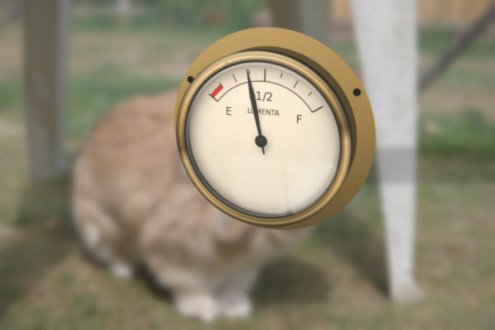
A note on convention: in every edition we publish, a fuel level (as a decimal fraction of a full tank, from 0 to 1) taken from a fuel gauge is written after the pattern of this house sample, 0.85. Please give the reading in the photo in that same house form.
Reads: 0.375
